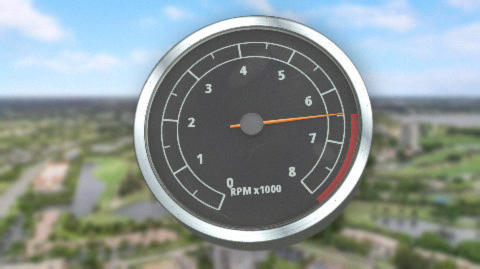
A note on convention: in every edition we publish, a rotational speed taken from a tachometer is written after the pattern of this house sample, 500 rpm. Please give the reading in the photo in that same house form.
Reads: 6500 rpm
